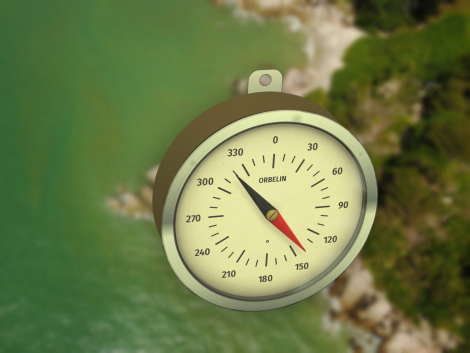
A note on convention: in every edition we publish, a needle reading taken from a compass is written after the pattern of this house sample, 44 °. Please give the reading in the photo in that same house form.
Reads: 140 °
